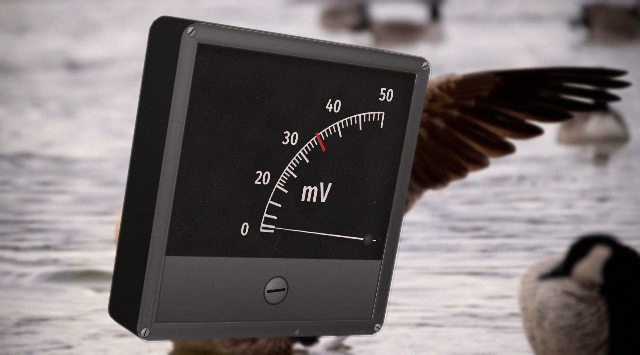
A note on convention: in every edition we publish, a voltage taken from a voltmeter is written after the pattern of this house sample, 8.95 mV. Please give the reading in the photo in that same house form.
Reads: 5 mV
